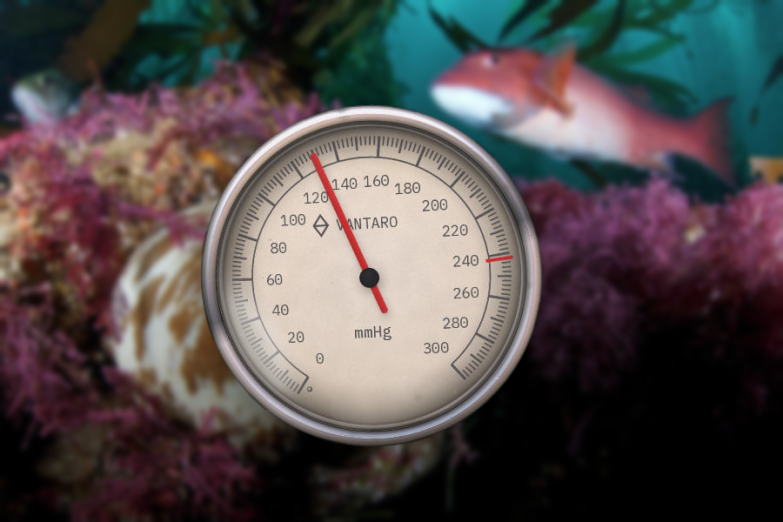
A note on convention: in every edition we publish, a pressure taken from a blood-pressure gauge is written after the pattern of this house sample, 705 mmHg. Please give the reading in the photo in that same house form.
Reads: 130 mmHg
